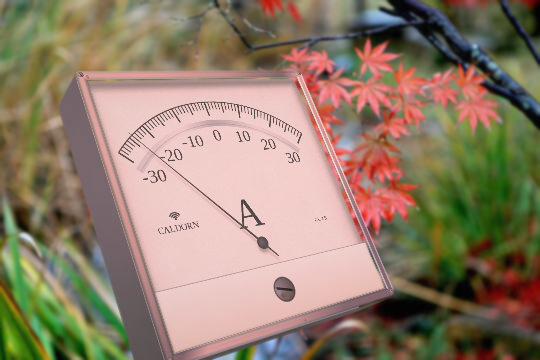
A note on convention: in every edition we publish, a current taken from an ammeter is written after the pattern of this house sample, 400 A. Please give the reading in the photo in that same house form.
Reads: -25 A
